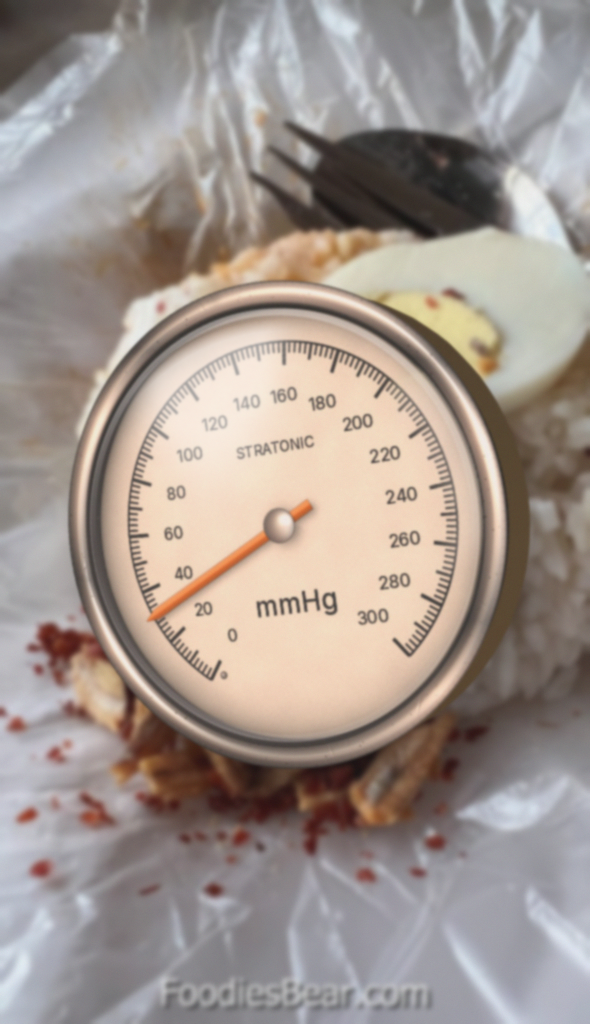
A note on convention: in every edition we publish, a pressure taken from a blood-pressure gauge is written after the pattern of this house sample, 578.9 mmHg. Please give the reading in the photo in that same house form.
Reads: 30 mmHg
